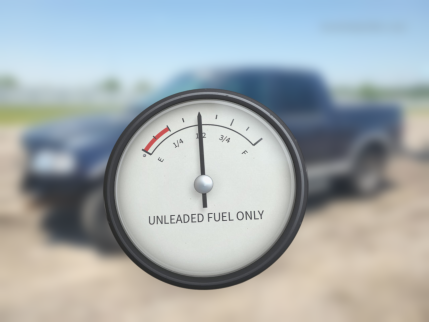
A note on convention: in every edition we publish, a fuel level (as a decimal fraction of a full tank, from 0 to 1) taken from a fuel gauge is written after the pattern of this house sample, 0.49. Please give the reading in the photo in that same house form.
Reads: 0.5
